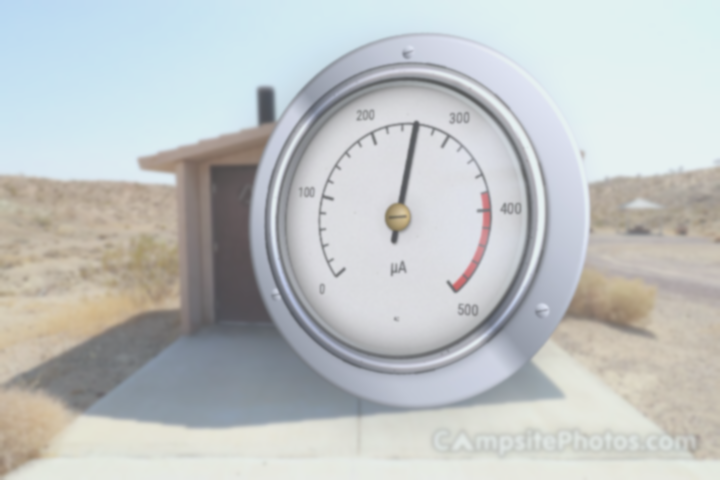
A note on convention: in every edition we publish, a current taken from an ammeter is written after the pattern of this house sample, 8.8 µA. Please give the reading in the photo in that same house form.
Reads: 260 µA
